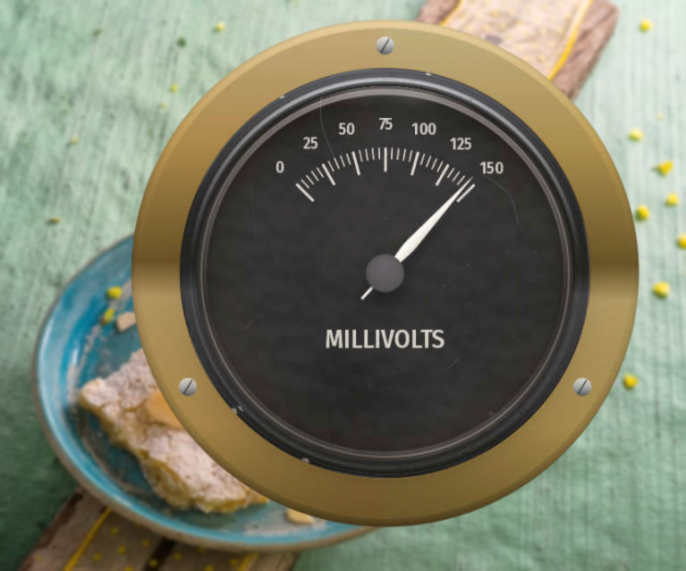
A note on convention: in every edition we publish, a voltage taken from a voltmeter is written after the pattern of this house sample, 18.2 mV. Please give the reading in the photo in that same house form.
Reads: 145 mV
